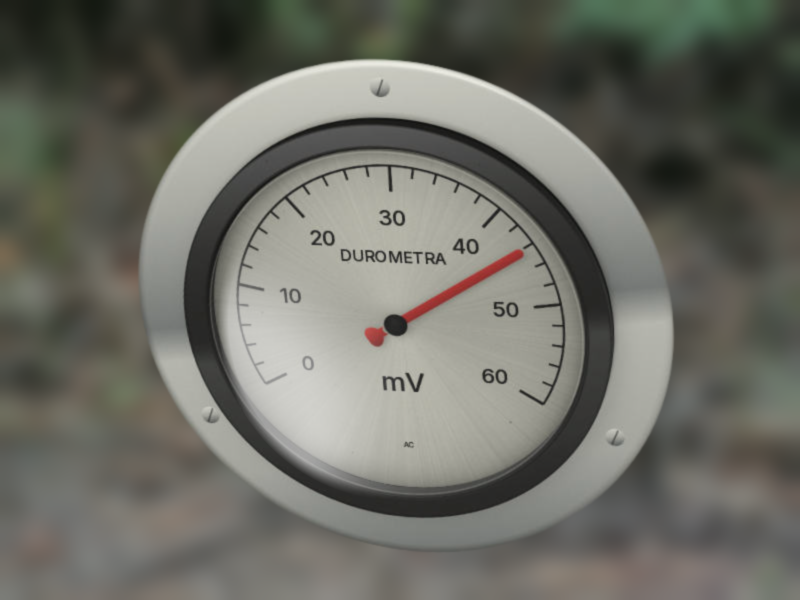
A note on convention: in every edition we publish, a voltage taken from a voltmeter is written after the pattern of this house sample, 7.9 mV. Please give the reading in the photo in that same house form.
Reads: 44 mV
